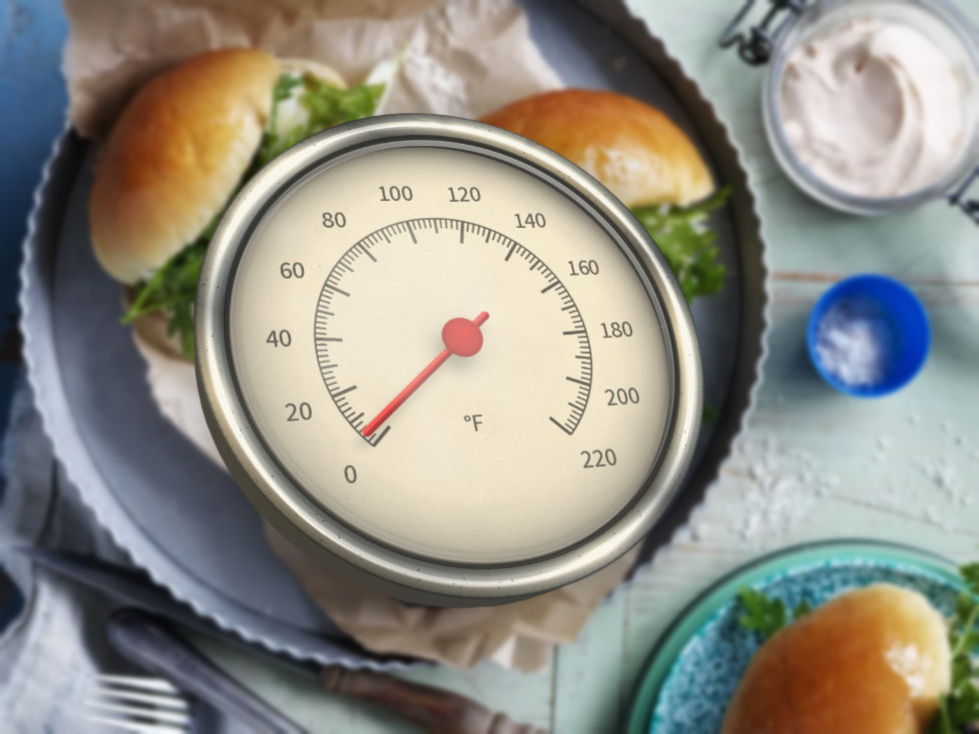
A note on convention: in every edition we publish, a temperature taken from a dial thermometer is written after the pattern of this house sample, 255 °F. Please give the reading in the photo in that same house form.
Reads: 4 °F
